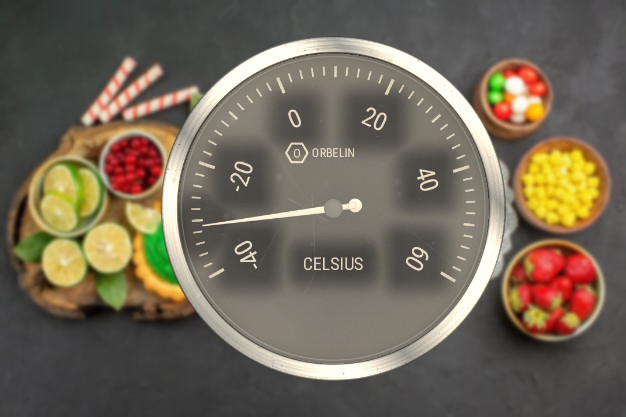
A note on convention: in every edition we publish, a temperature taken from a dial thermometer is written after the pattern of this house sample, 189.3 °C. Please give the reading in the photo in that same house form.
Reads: -31 °C
